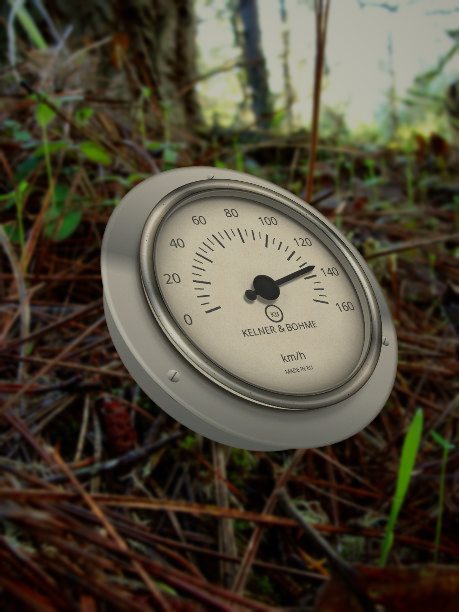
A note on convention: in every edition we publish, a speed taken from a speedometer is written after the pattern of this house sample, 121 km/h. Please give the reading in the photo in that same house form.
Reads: 135 km/h
